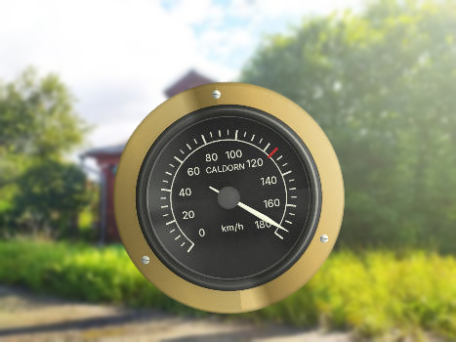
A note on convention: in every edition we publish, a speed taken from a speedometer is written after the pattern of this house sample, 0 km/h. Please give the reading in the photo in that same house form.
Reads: 175 km/h
